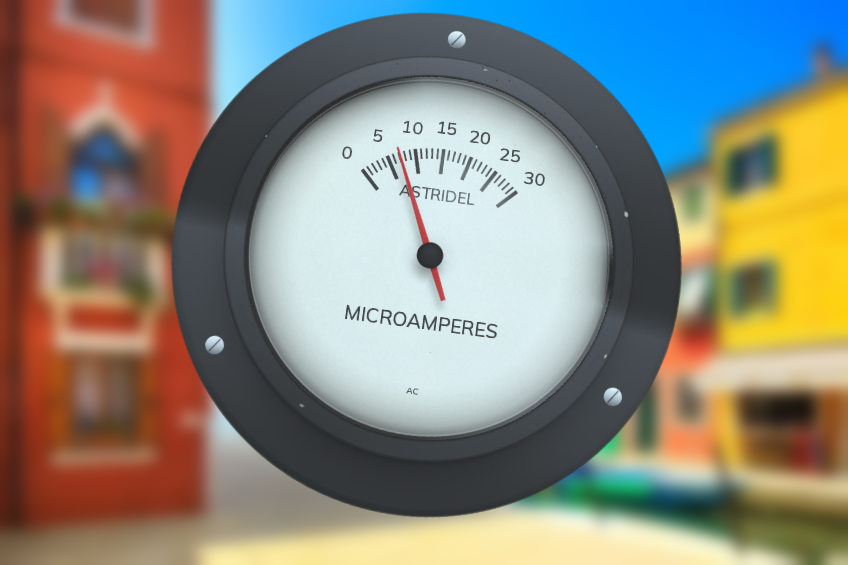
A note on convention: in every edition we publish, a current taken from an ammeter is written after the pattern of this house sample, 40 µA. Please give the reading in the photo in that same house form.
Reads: 7 µA
